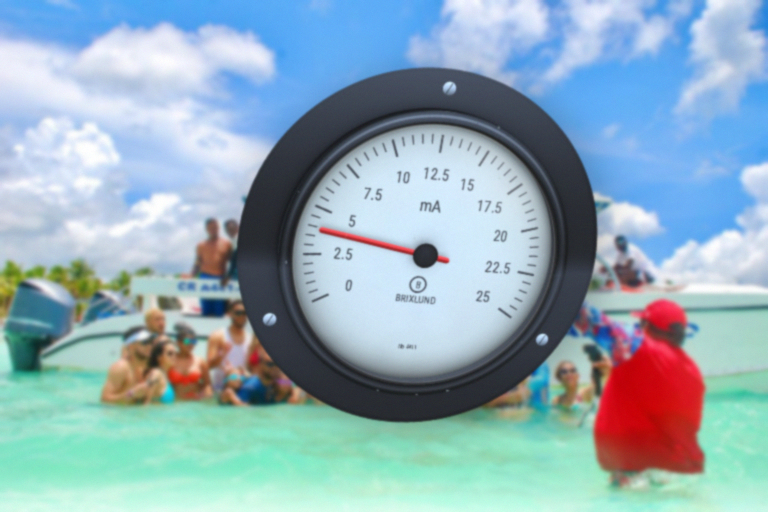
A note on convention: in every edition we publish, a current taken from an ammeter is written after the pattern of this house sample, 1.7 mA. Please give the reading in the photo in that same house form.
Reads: 4 mA
